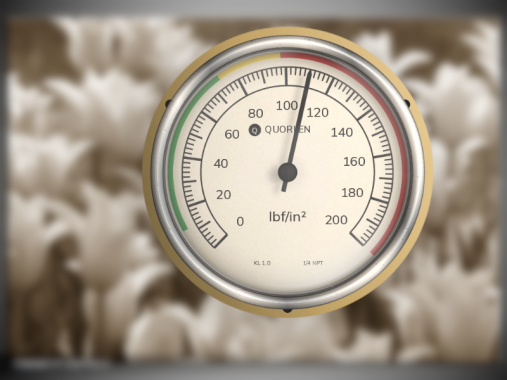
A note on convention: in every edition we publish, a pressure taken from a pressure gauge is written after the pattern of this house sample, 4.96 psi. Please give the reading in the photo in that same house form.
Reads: 110 psi
